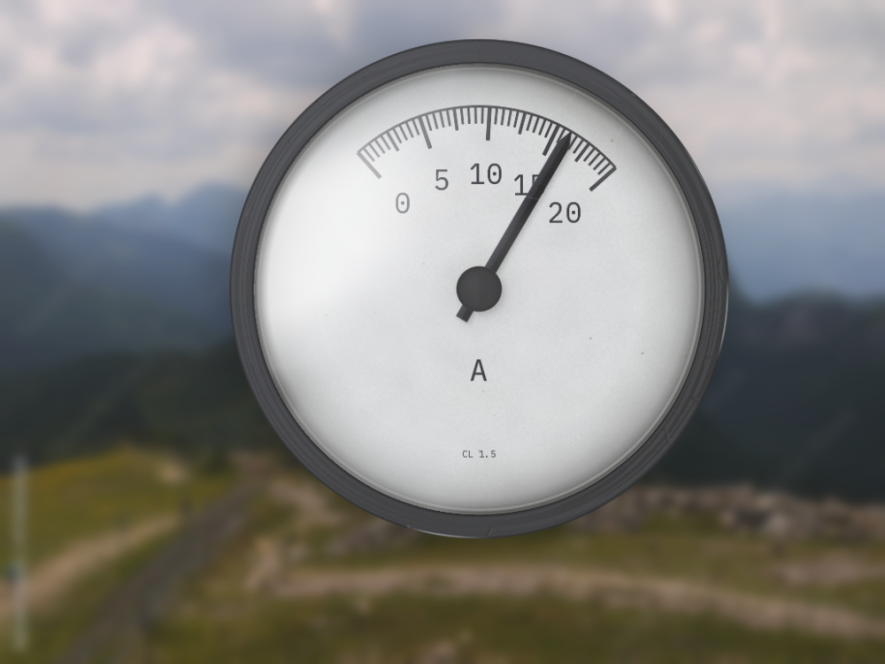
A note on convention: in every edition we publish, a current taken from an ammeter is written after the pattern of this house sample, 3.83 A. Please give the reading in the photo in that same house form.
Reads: 16 A
